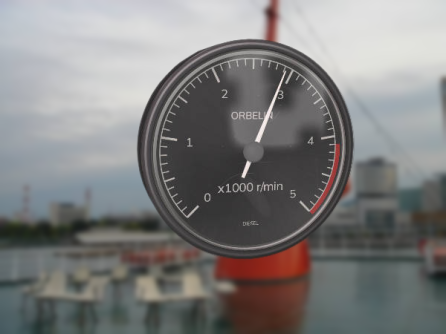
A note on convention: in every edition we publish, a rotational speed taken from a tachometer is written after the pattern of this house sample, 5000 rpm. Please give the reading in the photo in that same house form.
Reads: 2900 rpm
